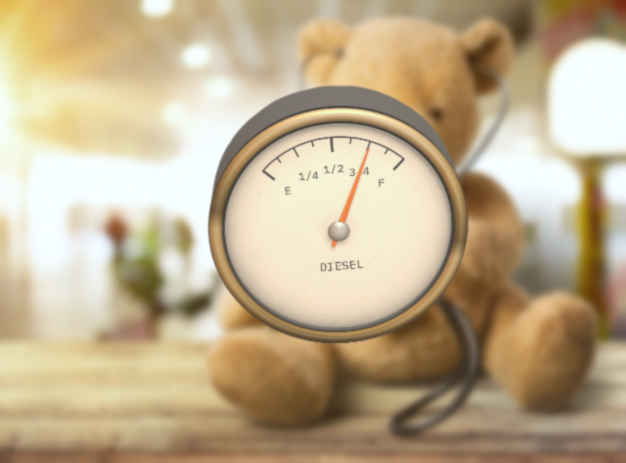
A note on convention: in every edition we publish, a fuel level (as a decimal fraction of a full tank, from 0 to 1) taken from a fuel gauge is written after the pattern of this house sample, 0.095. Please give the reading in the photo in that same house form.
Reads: 0.75
